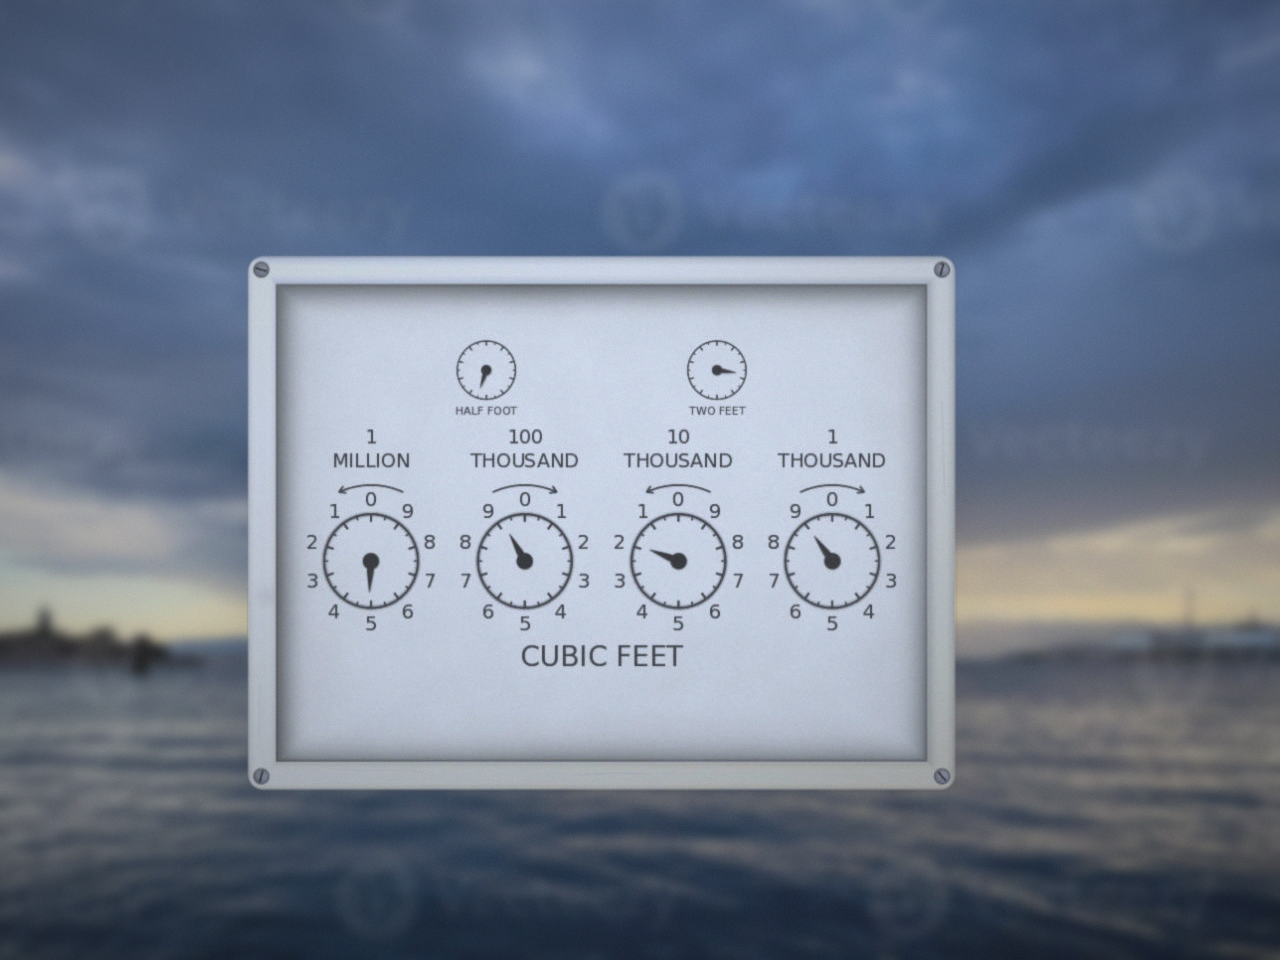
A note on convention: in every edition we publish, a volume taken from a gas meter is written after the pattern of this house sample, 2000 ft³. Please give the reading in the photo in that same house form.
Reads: 491900 ft³
